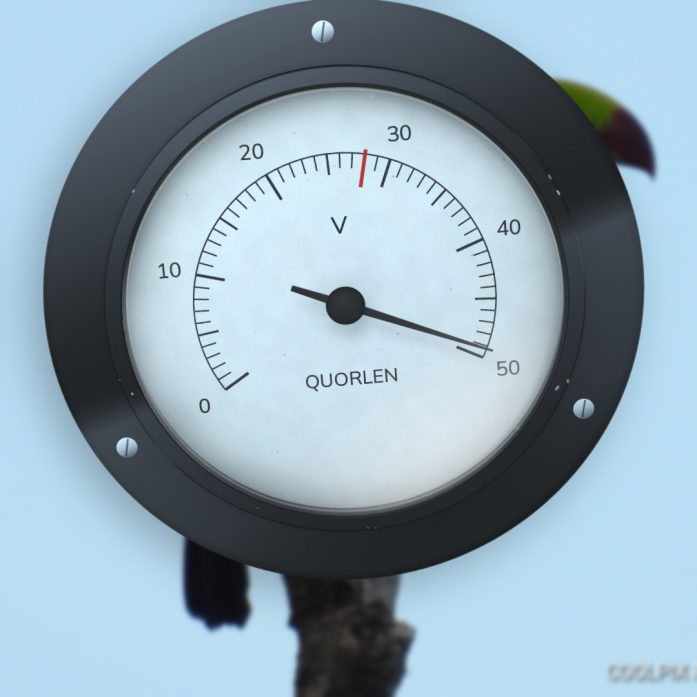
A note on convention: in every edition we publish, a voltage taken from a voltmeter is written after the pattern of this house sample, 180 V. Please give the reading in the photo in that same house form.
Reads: 49 V
